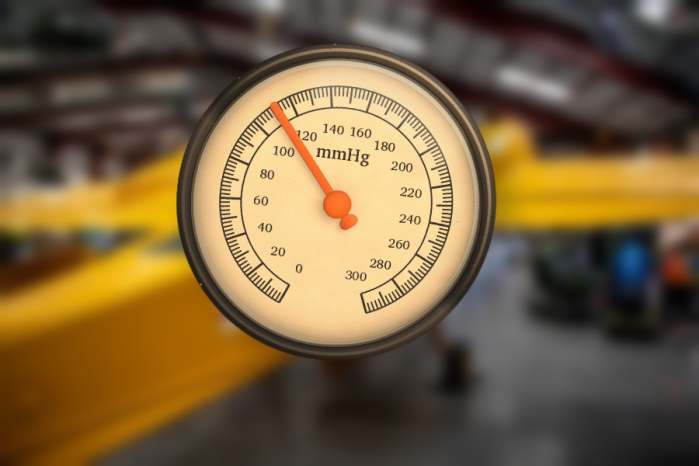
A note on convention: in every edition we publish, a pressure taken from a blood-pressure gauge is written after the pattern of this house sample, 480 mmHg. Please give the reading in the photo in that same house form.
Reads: 112 mmHg
